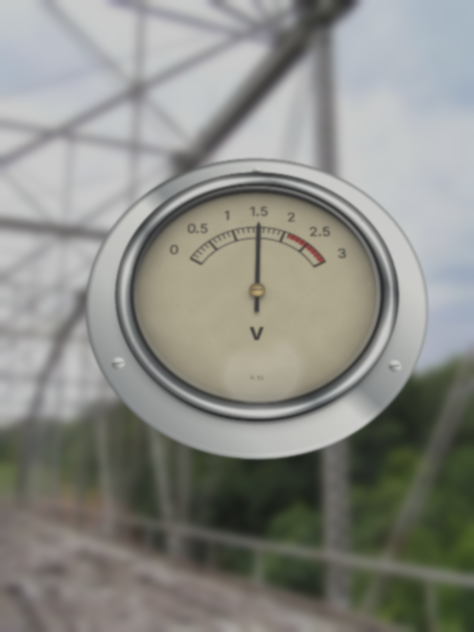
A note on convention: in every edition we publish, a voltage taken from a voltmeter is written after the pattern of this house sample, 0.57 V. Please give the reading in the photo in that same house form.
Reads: 1.5 V
